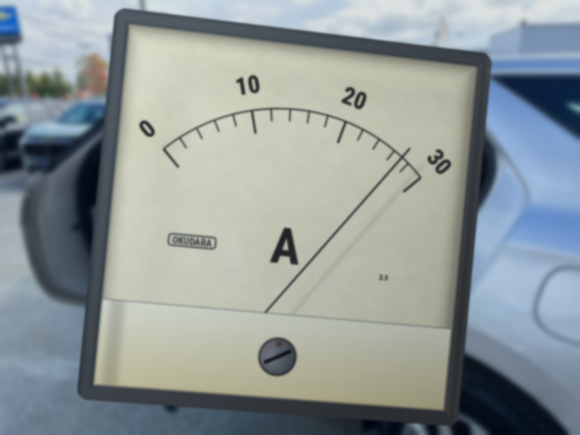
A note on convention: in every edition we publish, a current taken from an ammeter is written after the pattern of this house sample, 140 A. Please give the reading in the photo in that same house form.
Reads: 27 A
